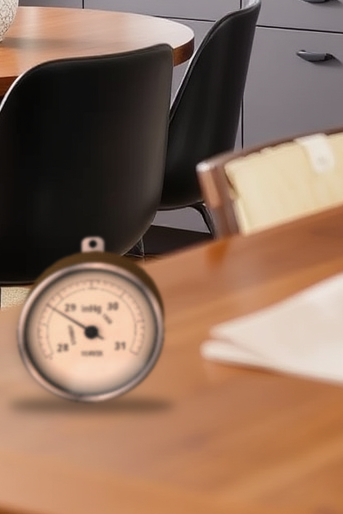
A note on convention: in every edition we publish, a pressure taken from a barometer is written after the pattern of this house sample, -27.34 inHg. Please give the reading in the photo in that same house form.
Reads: 28.8 inHg
